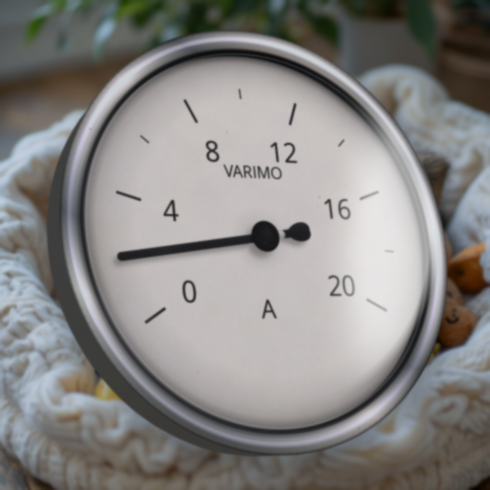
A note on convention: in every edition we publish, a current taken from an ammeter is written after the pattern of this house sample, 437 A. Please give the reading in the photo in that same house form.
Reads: 2 A
